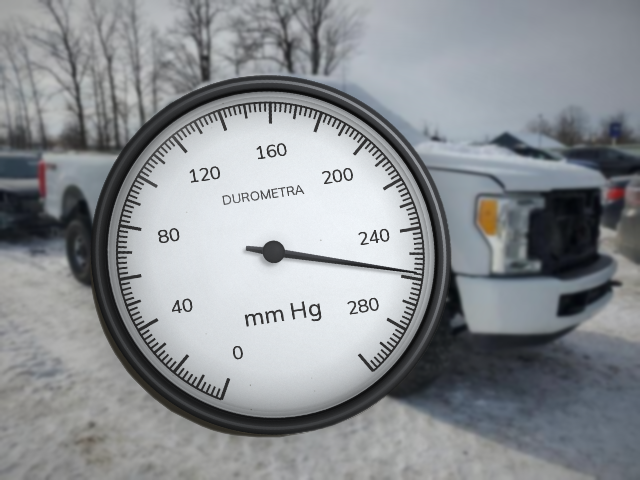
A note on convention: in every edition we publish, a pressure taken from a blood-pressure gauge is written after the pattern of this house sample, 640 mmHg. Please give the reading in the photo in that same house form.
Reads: 258 mmHg
